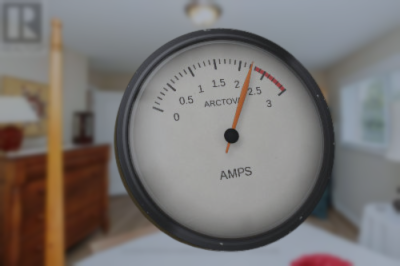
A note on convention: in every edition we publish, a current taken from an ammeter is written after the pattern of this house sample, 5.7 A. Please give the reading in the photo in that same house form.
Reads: 2.2 A
